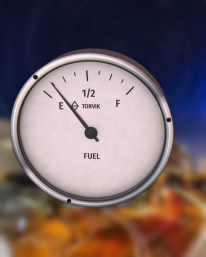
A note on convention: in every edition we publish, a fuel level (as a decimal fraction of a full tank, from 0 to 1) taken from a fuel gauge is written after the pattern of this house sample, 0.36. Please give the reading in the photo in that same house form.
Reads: 0.125
